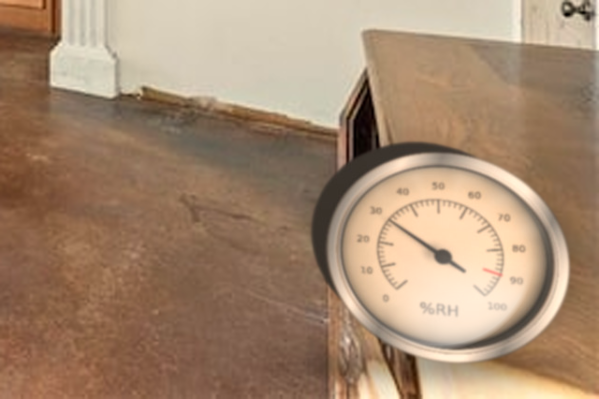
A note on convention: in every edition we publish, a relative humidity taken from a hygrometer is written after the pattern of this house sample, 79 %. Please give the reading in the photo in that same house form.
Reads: 30 %
